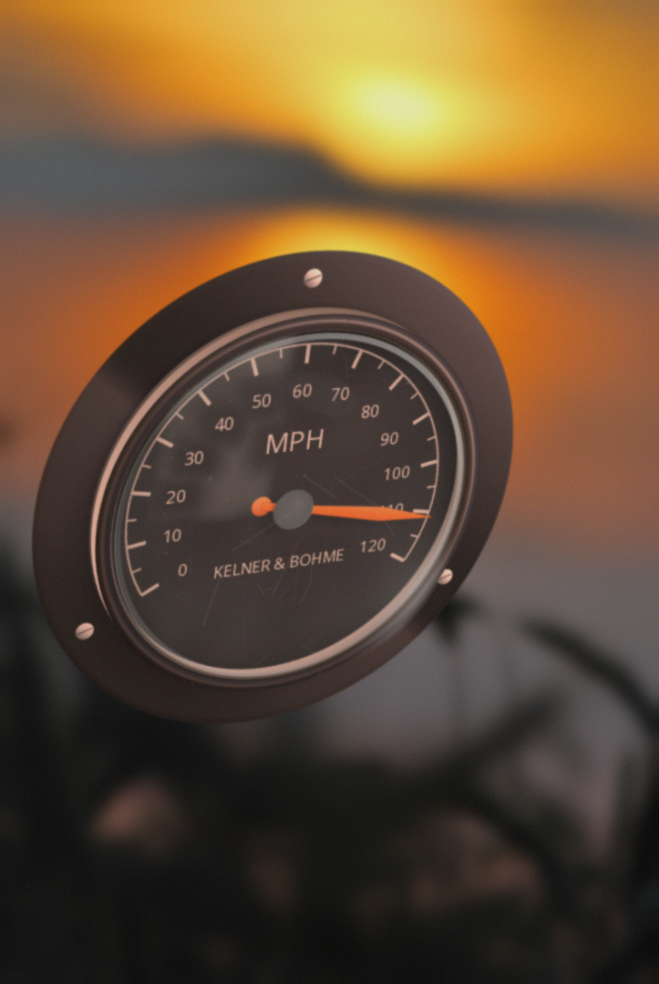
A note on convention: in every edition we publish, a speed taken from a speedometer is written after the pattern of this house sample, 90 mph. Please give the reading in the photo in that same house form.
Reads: 110 mph
